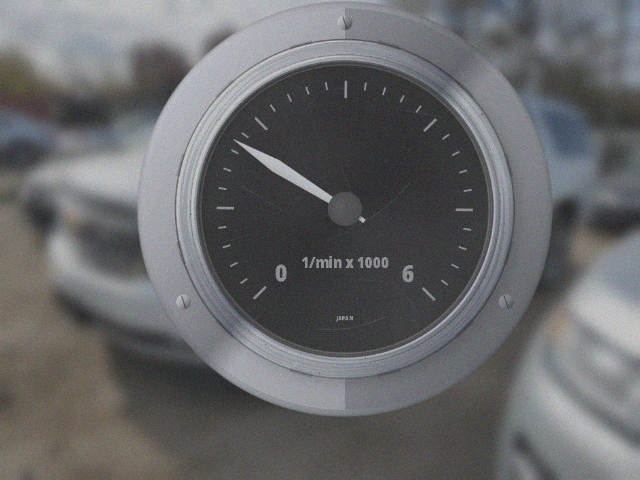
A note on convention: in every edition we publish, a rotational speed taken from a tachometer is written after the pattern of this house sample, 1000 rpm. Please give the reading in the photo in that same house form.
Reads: 1700 rpm
